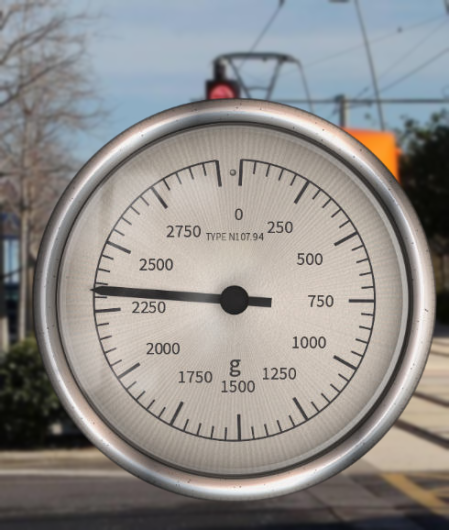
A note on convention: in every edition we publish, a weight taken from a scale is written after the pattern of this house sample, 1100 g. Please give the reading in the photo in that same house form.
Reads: 2325 g
